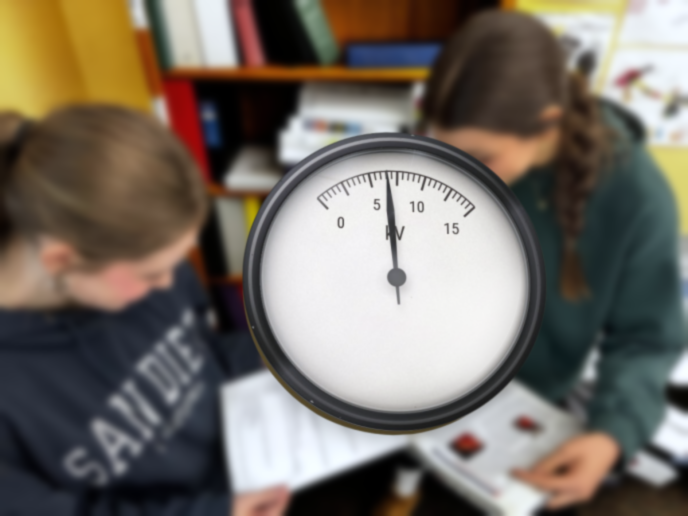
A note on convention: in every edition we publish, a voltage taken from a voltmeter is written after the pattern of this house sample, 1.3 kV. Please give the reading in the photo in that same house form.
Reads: 6.5 kV
